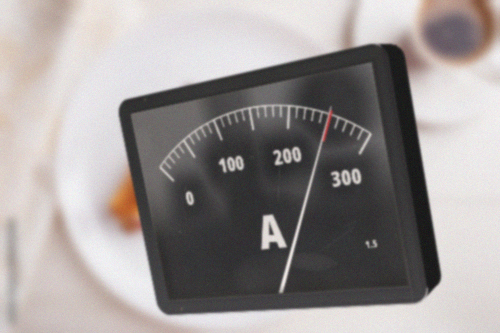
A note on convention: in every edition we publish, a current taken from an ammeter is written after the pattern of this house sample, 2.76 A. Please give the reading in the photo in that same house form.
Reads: 250 A
